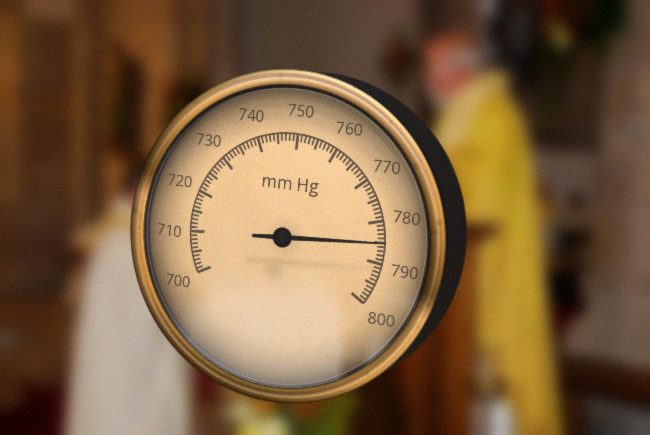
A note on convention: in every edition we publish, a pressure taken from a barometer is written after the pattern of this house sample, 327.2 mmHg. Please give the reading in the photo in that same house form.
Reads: 785 mmHg
